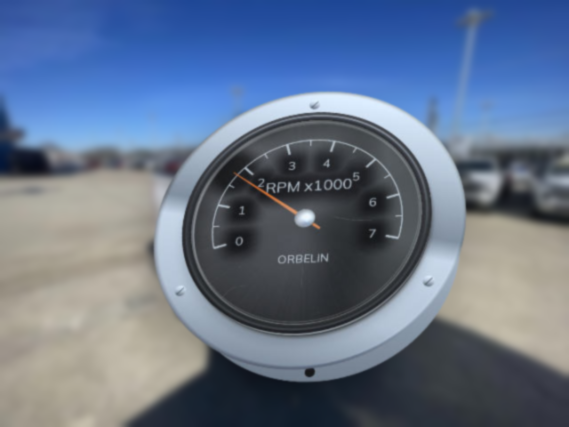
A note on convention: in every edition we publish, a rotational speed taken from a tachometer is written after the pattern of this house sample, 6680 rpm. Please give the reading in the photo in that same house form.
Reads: 1750 rpm
